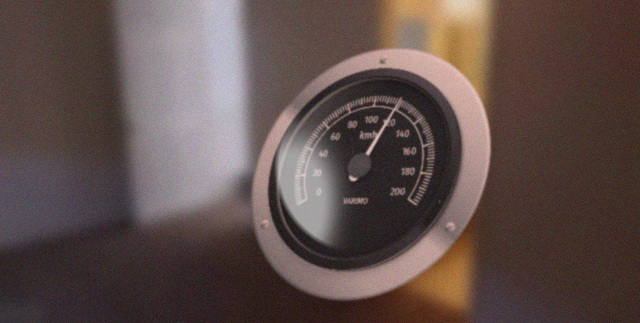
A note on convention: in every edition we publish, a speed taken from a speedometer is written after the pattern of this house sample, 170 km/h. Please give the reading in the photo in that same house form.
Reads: 120 km/h
